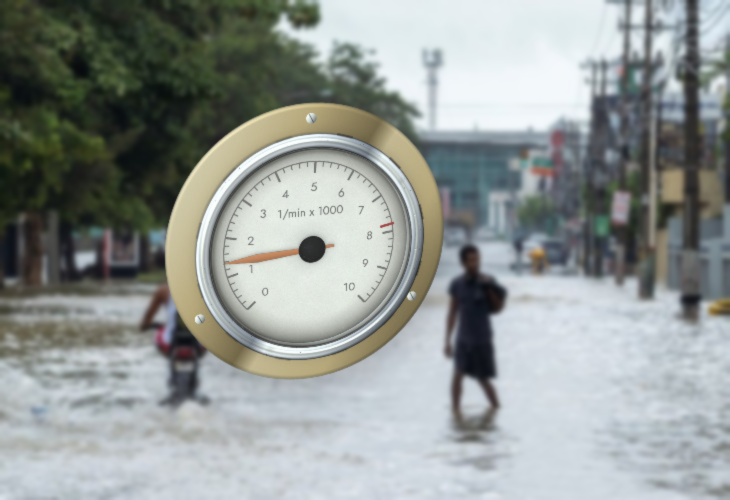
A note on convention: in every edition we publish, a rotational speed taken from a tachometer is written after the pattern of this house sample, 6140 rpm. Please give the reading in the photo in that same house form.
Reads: 1400 rpm
